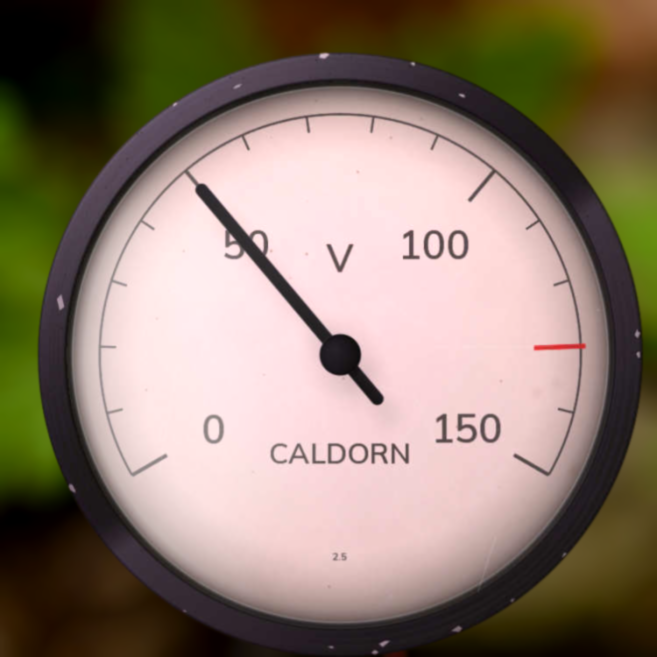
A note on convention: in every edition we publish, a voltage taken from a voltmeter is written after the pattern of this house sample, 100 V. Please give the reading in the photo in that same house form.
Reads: 50 V
